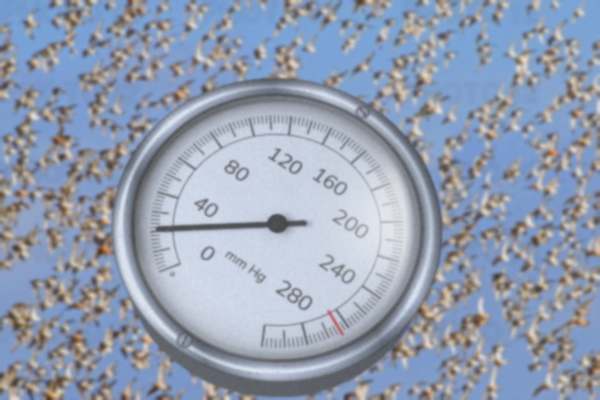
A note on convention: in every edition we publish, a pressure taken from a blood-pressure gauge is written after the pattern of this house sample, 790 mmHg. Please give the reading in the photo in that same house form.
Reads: 20 mmHg
